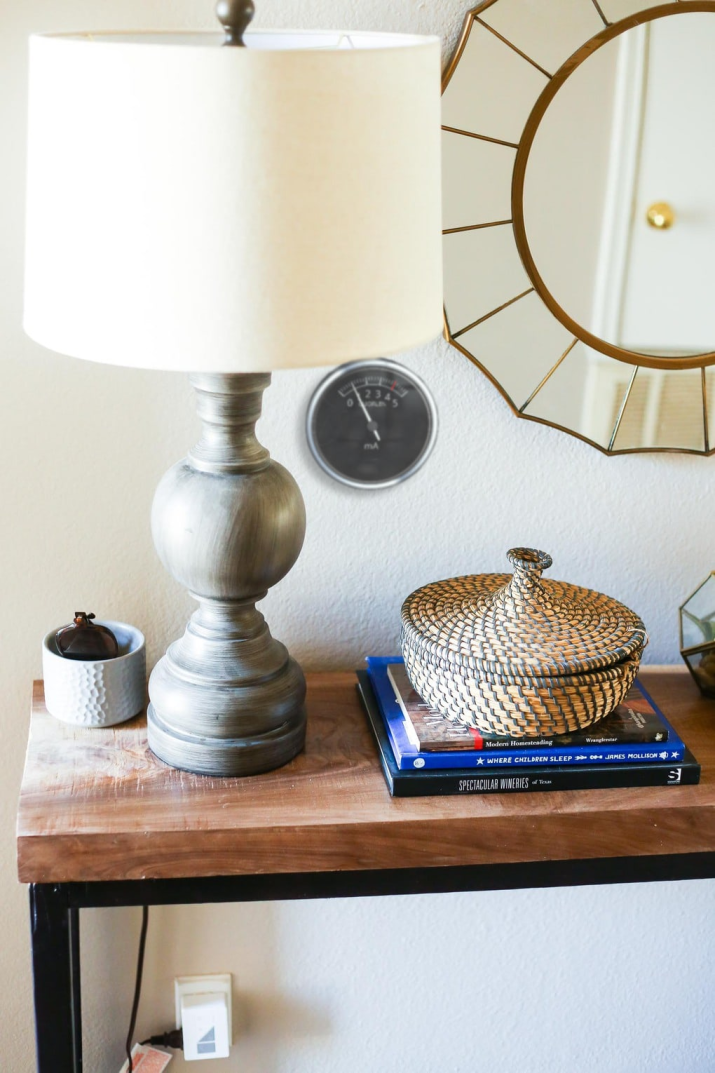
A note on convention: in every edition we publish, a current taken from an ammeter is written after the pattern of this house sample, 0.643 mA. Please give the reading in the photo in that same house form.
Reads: 1 mA
